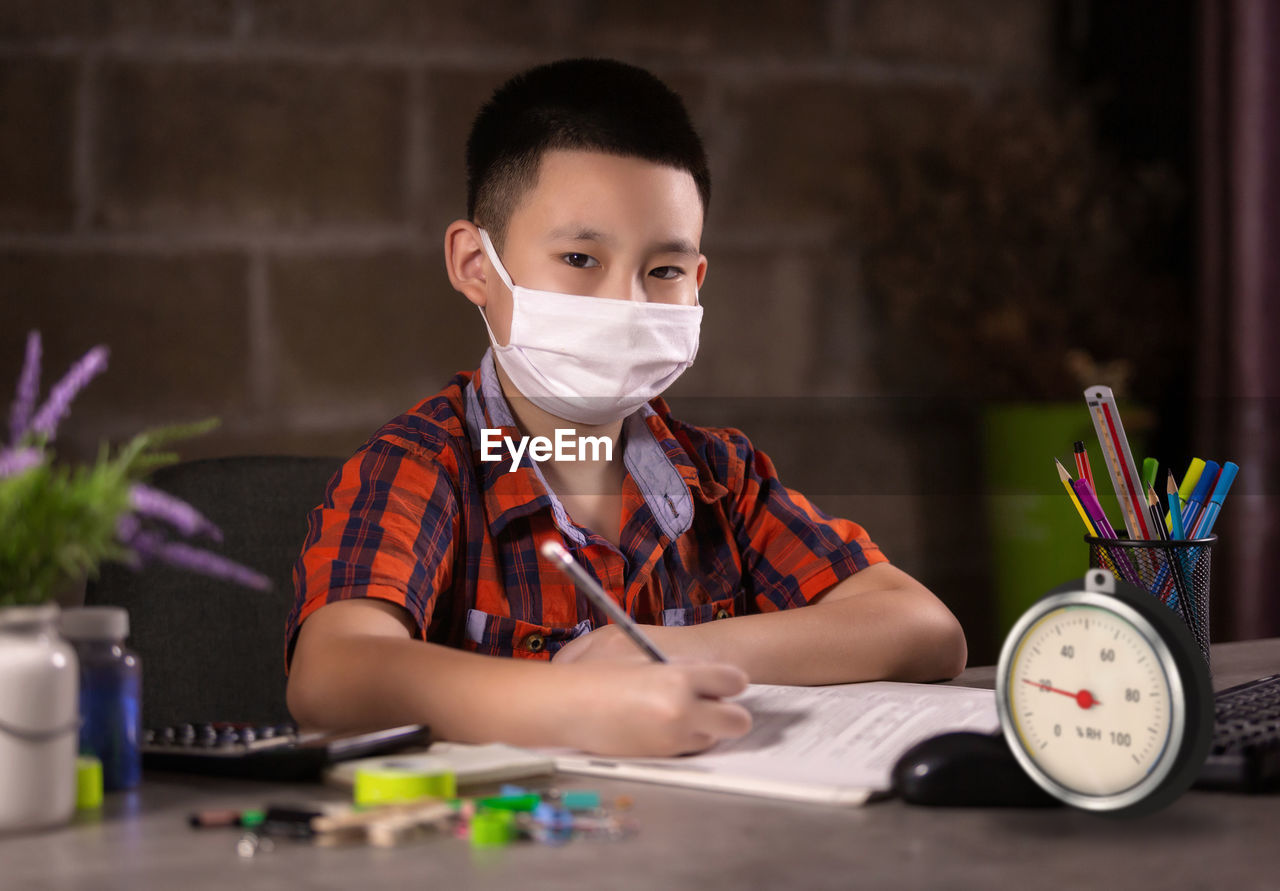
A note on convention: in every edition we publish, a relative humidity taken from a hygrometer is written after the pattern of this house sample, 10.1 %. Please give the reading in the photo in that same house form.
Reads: 20 %
